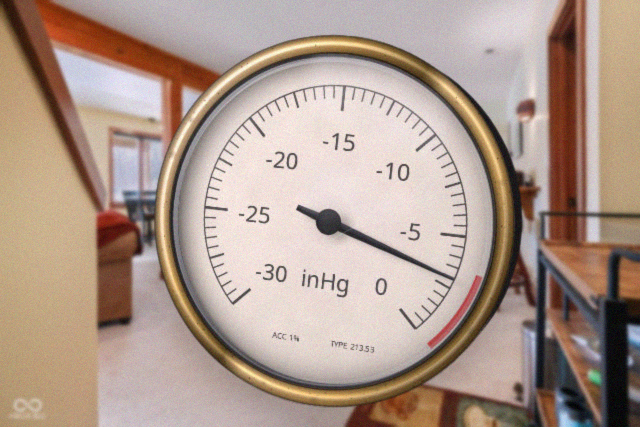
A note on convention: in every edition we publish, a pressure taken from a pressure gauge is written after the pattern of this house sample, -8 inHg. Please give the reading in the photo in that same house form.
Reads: -3 inHg
